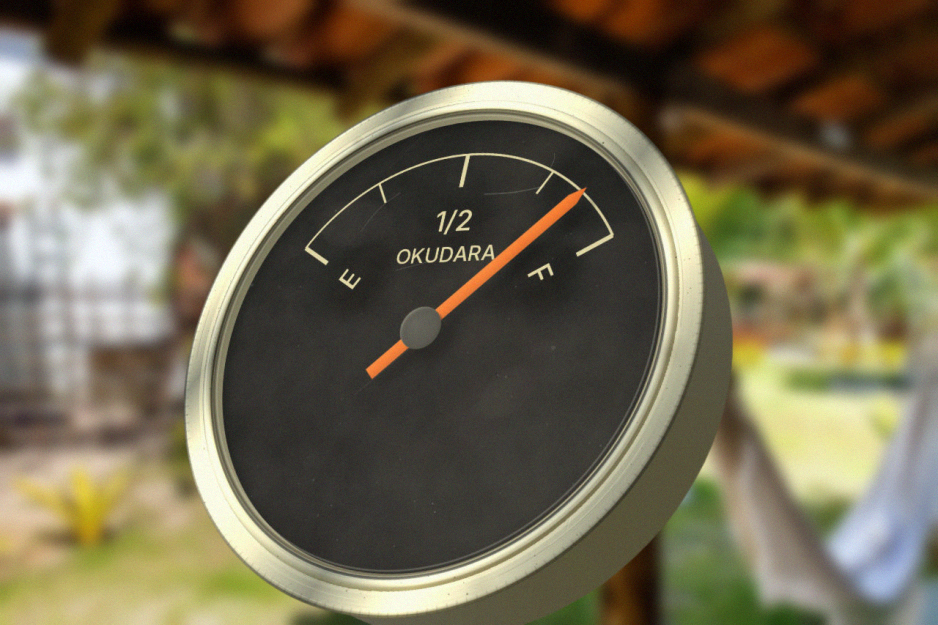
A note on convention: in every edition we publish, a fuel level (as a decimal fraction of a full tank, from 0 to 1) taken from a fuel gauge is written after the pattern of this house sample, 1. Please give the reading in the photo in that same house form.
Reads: 0.875
